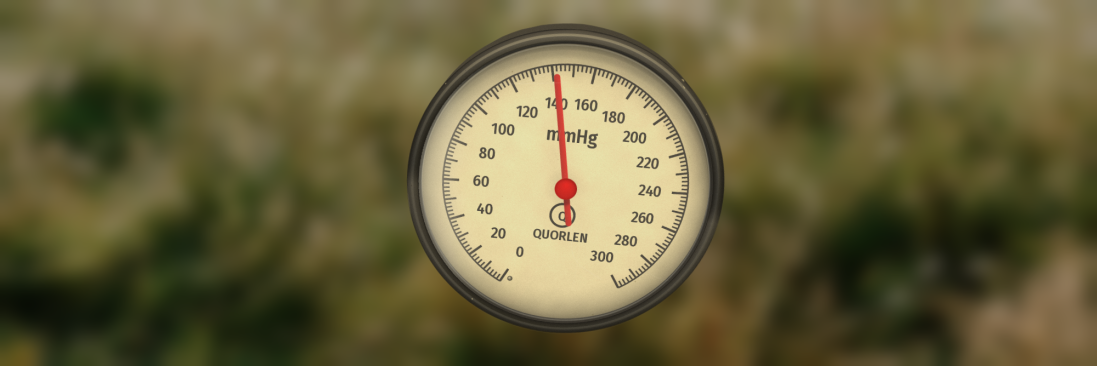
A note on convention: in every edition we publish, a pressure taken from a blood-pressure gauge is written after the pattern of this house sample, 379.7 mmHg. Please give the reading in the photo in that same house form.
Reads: 142 mmHg
